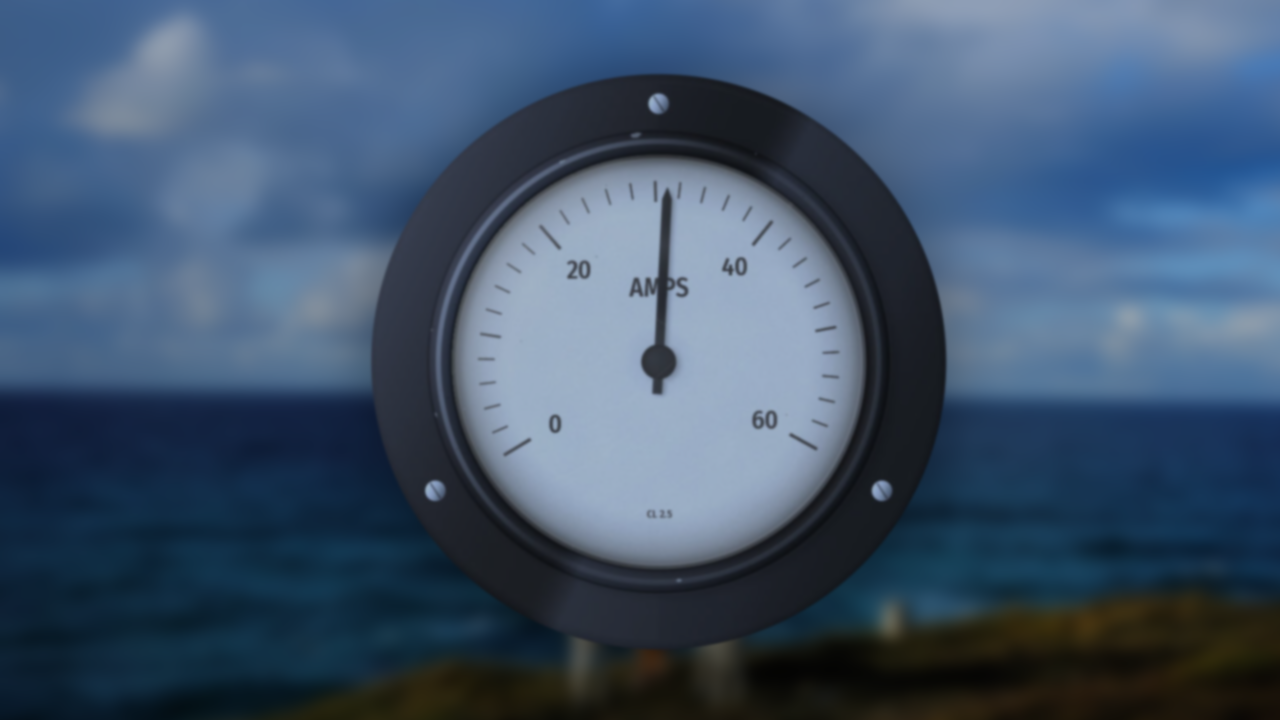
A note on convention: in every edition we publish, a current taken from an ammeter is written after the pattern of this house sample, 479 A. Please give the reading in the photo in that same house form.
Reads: 31 A
